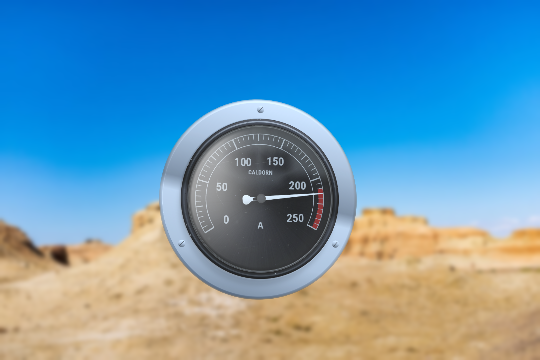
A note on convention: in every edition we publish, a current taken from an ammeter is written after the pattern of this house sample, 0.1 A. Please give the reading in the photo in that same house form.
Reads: 215 A
